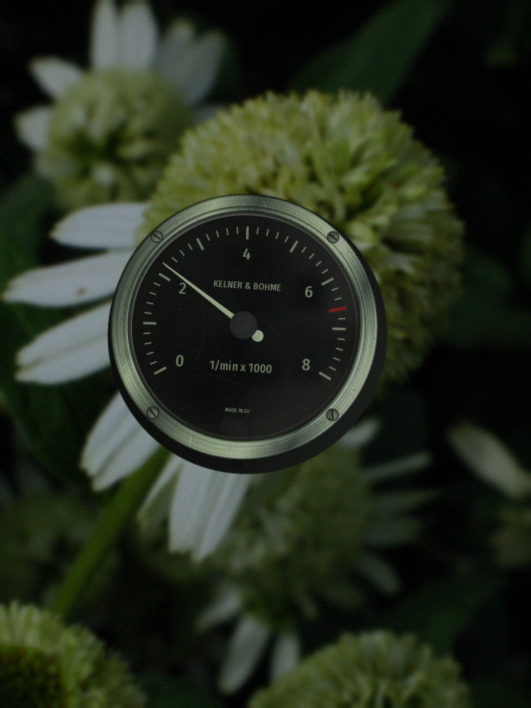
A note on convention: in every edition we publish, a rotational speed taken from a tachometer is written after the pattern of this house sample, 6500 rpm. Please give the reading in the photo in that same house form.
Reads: 2200 rpm
